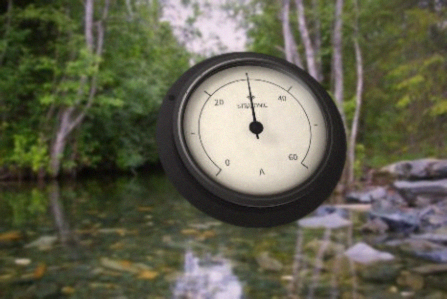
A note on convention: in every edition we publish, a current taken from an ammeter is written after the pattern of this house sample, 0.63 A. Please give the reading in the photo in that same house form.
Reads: 30 A
